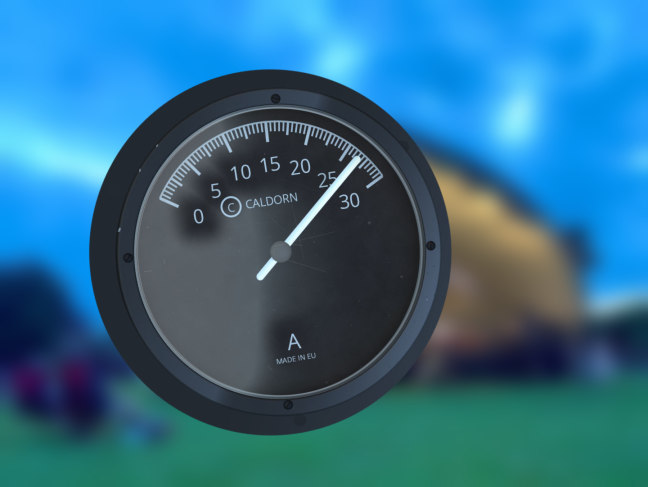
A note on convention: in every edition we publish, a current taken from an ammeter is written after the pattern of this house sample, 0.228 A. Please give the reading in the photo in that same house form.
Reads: 26.5 A
